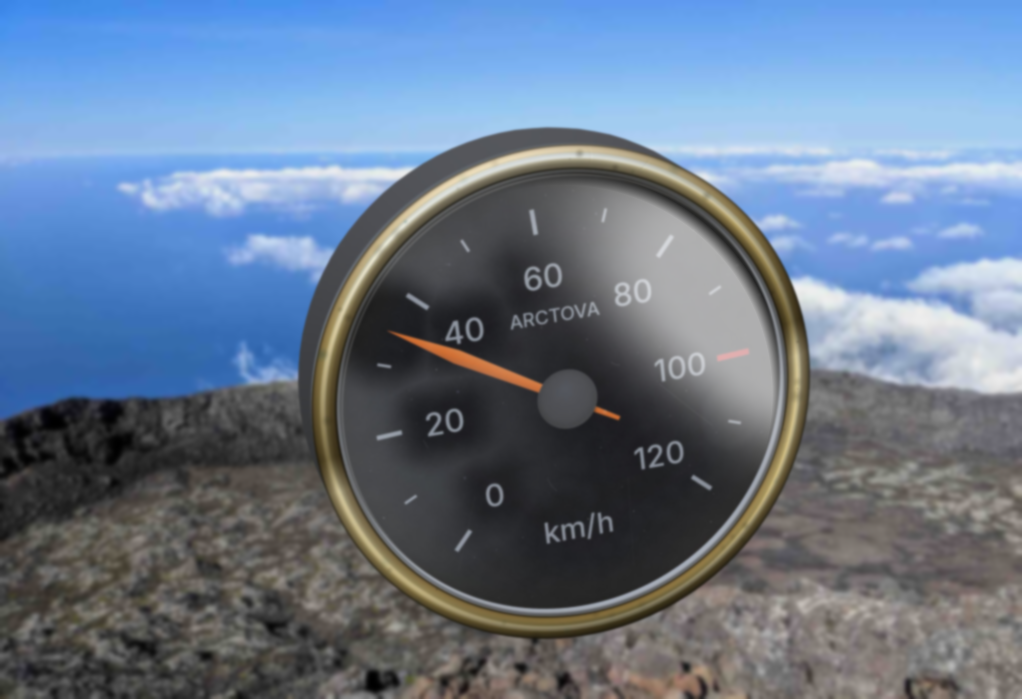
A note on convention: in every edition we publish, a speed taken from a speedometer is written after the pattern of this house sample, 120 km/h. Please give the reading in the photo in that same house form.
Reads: 35 km/h
